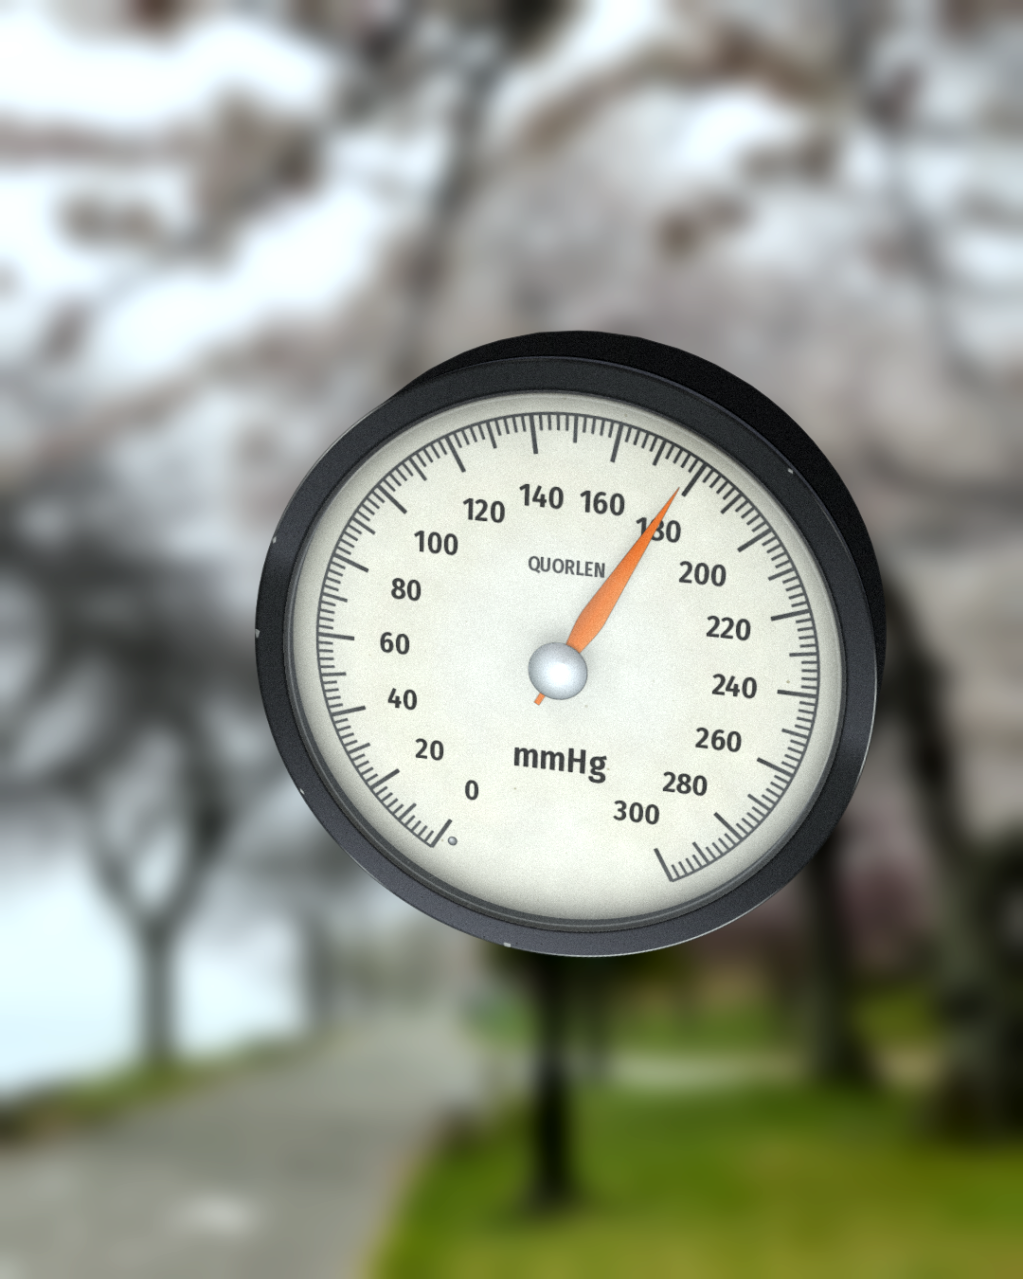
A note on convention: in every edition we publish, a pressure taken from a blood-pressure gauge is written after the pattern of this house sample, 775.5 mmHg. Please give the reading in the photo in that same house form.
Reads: 178 mmHg
